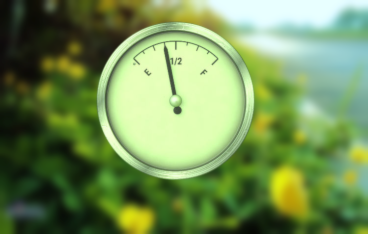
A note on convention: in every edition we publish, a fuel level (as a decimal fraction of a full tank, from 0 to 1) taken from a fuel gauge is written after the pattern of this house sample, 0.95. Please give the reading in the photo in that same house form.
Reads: 0.375
